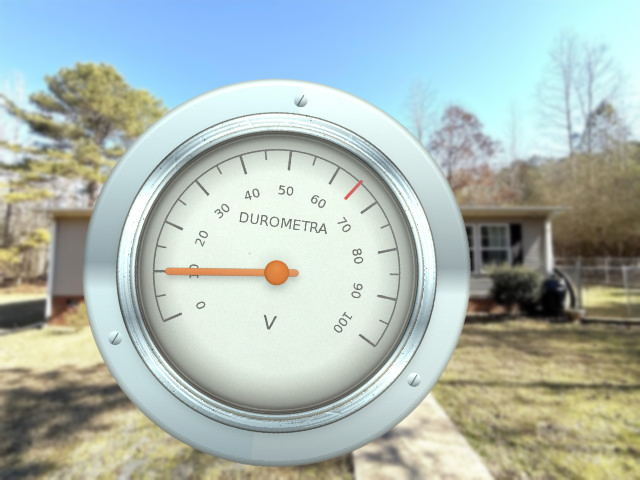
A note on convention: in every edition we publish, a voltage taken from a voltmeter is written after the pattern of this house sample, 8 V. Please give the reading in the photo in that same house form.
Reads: 10 V
